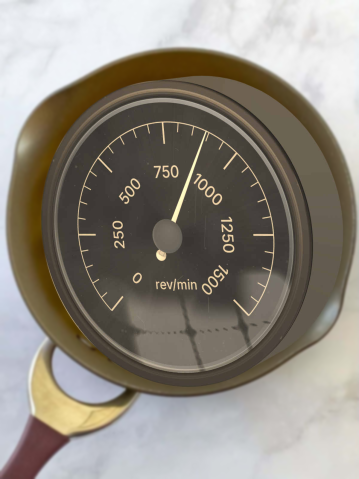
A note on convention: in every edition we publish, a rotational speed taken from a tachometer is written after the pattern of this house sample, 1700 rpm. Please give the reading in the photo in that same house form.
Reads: 900 rpm
